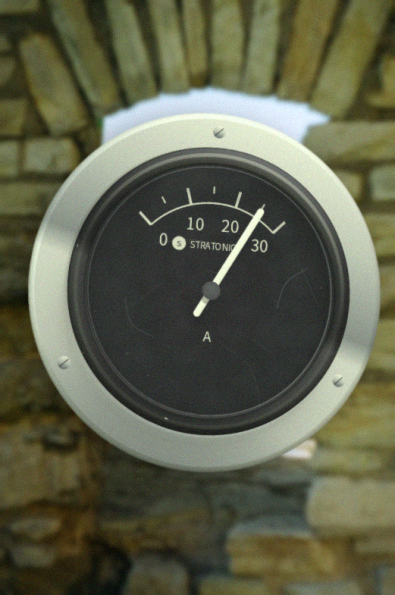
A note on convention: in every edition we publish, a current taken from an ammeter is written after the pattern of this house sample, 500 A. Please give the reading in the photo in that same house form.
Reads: 25 A
